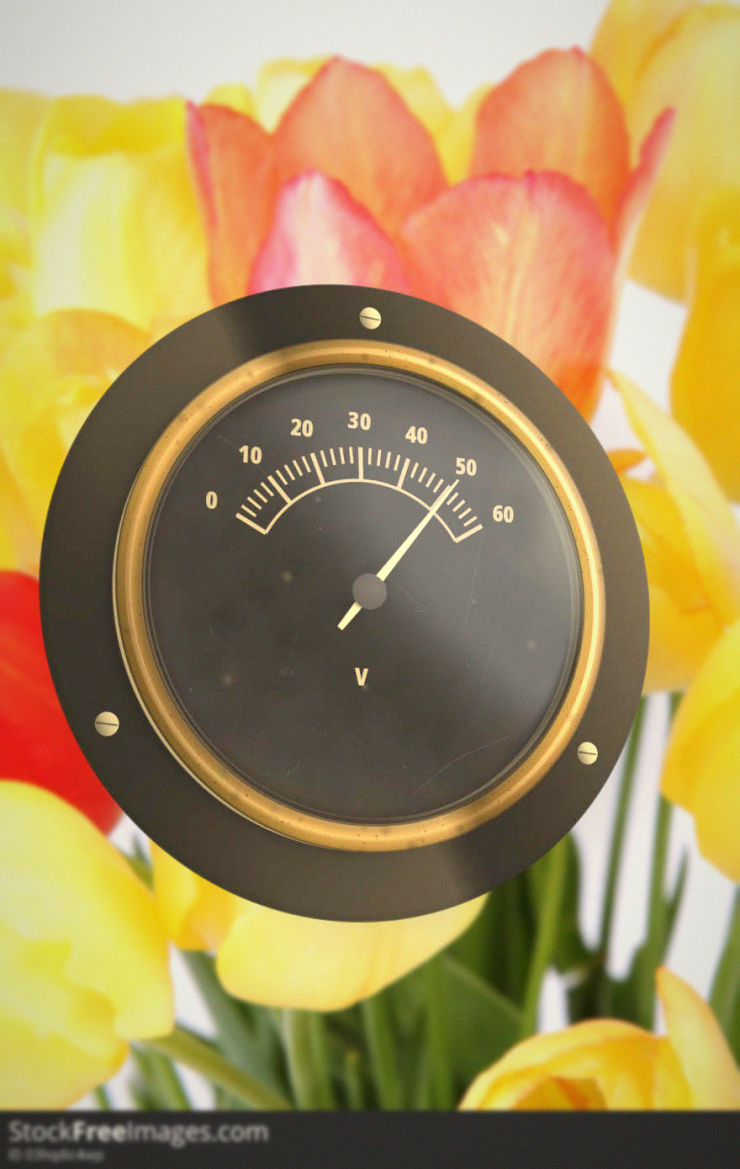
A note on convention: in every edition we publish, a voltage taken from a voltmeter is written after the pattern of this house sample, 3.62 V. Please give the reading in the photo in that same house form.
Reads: 50 V
